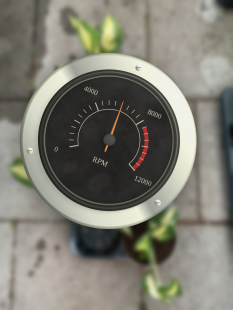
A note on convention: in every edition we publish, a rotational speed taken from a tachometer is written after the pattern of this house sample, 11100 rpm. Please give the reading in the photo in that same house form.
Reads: 6000 rpm
